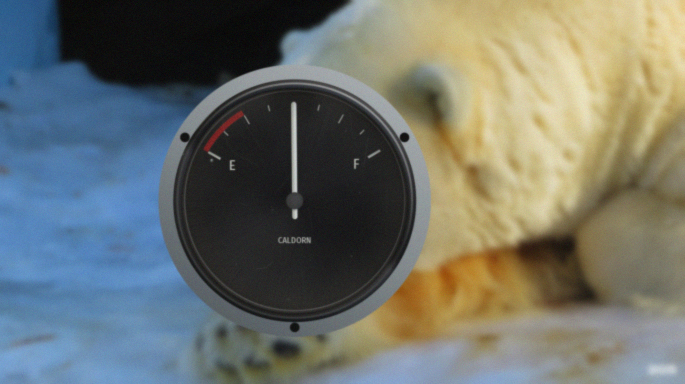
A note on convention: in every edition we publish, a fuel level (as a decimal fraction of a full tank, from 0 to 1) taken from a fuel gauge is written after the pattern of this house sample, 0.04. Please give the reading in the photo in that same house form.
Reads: 0.5
